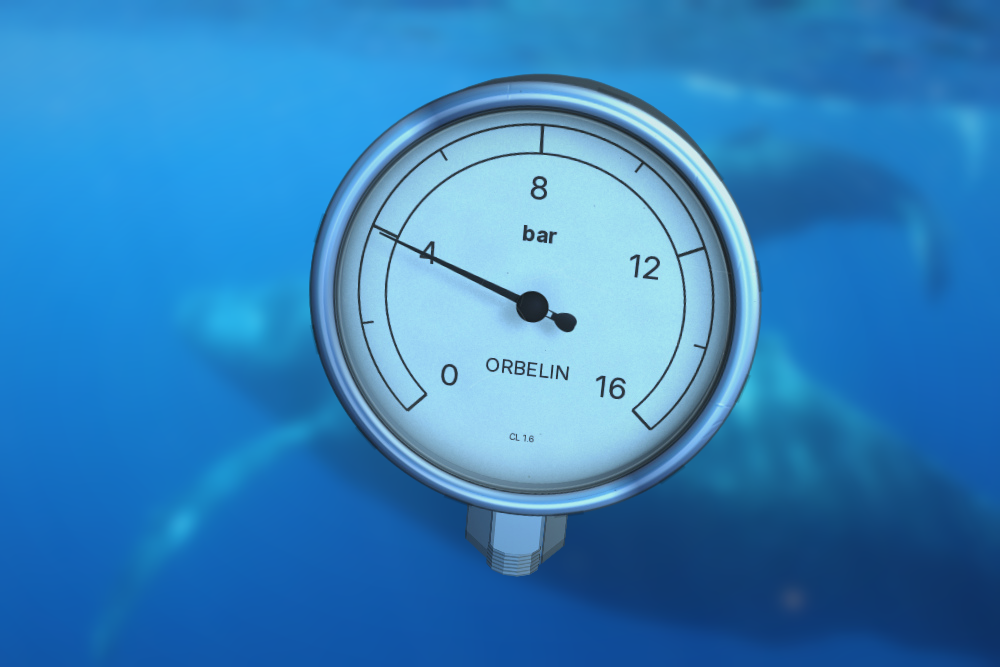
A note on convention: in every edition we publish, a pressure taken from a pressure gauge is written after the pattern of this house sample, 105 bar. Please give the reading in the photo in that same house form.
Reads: 4 bar
